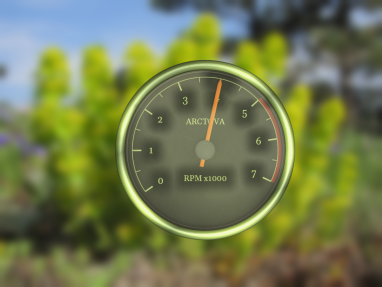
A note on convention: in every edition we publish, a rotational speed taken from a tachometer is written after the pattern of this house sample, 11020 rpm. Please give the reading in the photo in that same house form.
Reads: 4000 rpm
